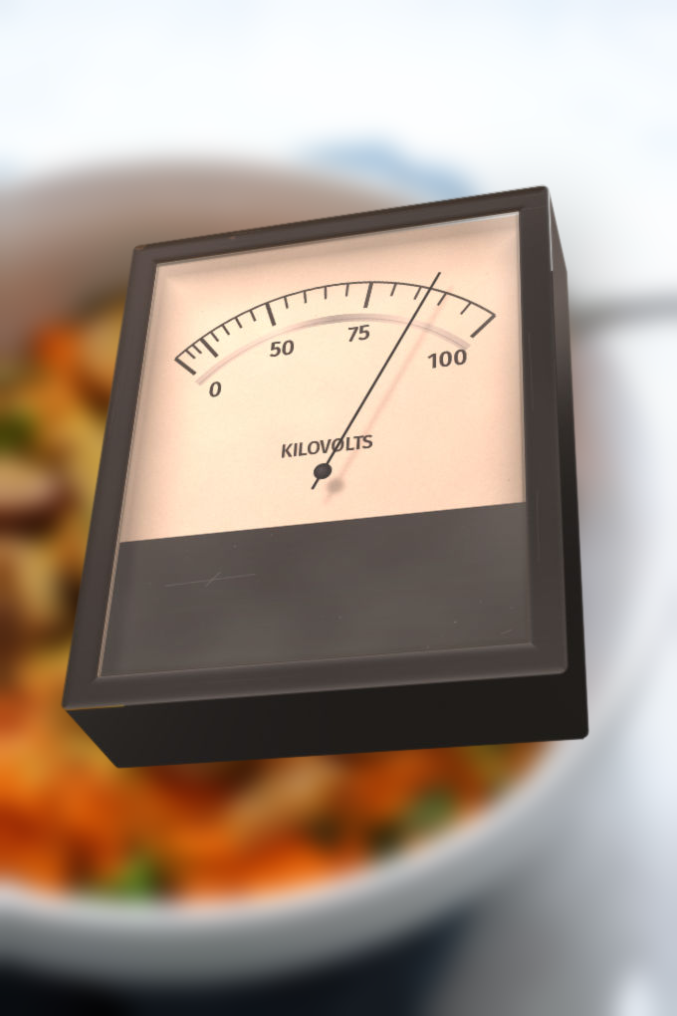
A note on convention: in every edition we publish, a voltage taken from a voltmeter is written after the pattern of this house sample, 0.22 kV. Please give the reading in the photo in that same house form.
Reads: 87.5 kV
